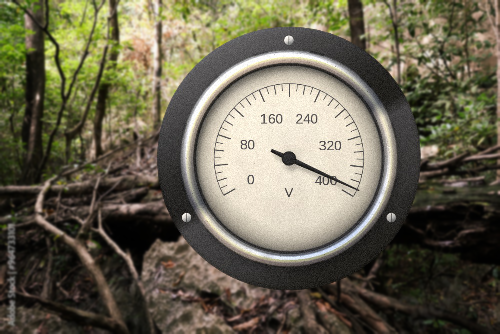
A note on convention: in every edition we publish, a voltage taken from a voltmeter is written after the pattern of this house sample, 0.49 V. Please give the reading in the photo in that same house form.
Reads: 390 V
